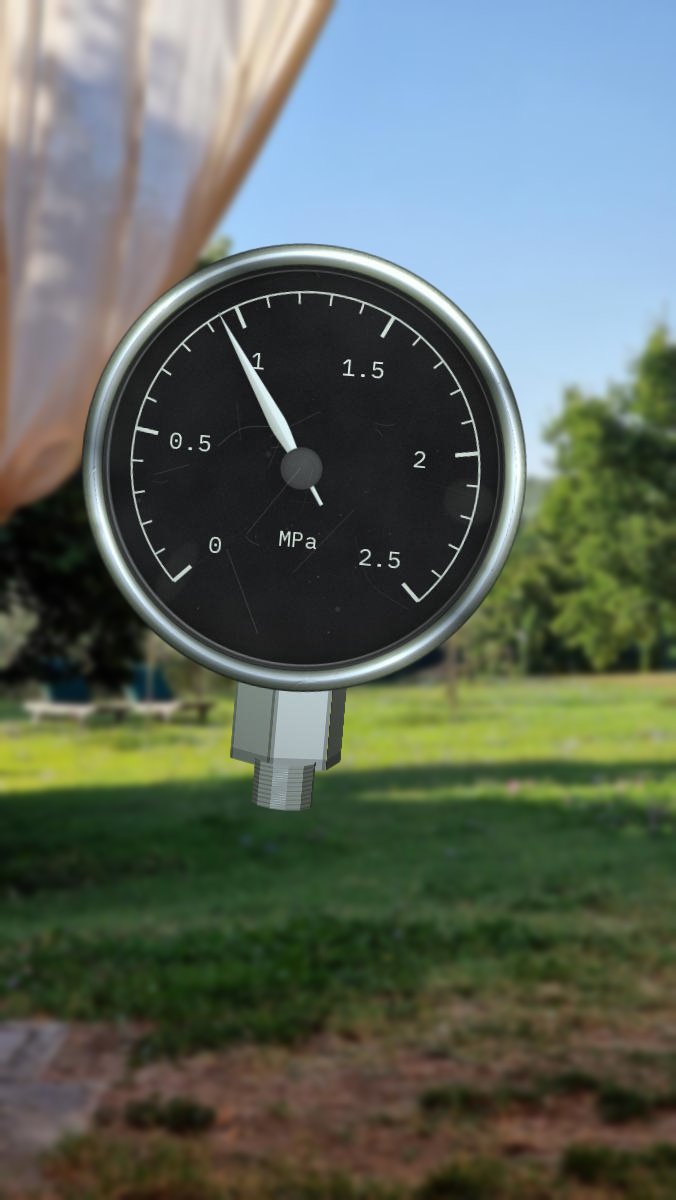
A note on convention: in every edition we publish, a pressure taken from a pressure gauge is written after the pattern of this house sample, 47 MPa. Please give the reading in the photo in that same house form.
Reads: 0.95 MPa
